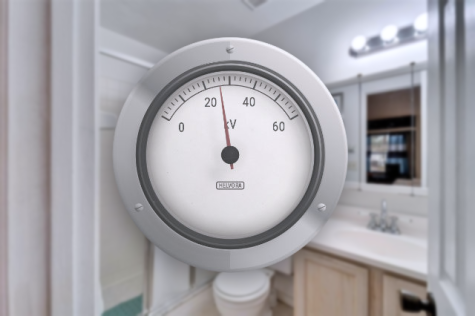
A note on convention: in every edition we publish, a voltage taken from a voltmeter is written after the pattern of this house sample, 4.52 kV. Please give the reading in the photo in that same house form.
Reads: 26 kV
